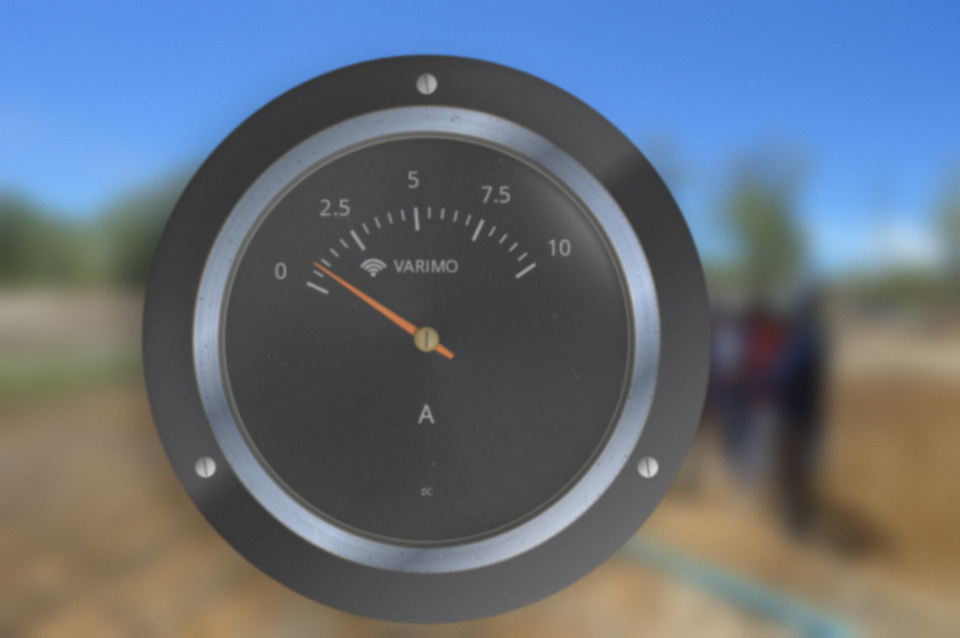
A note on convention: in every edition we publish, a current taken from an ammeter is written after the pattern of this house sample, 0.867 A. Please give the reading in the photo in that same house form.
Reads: 0.75 A
